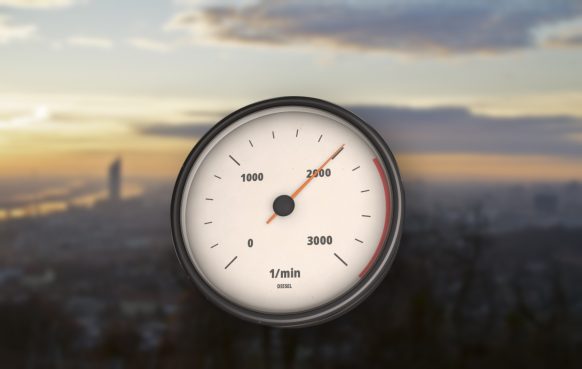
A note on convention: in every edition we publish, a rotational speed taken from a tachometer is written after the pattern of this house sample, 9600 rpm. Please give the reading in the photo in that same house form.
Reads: 2000 rpm
